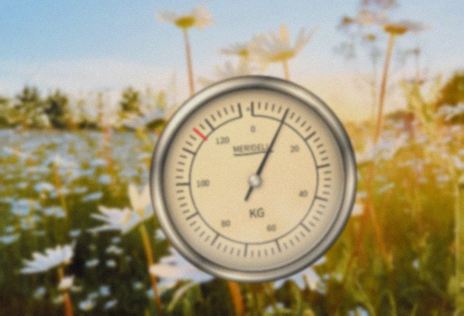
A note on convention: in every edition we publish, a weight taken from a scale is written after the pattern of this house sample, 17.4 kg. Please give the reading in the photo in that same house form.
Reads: 10 kg
